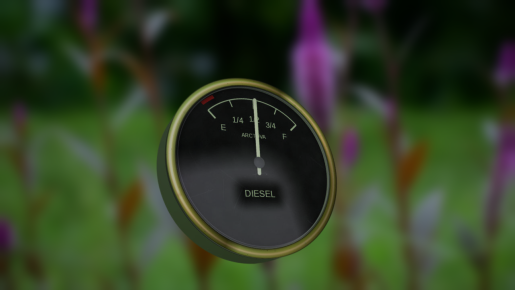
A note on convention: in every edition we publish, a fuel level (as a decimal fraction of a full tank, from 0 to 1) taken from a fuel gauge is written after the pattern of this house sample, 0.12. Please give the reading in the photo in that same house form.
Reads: 0.5
